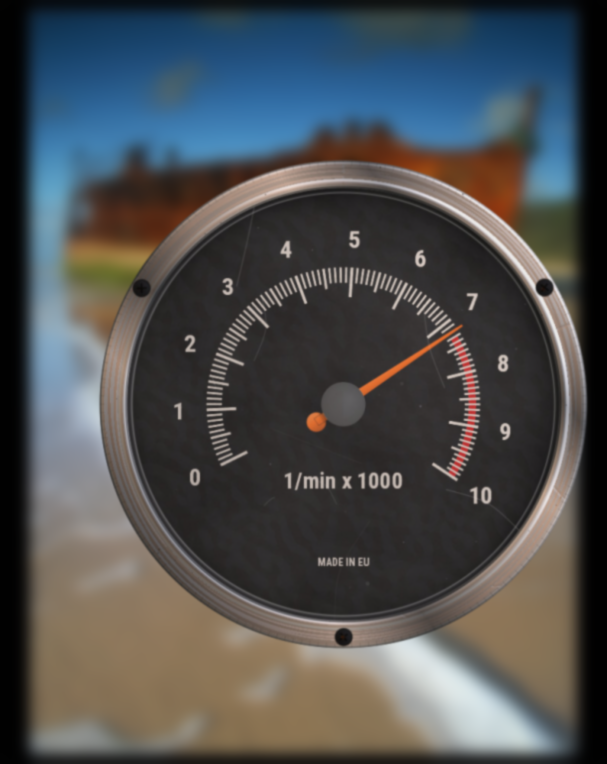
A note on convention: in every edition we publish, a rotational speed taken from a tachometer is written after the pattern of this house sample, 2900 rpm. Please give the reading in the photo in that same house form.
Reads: 7200 rpm
